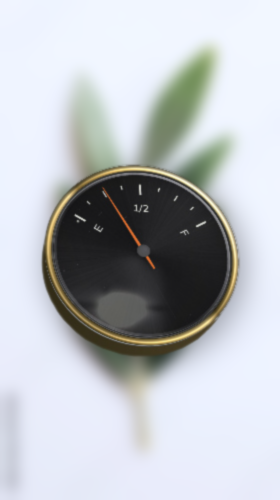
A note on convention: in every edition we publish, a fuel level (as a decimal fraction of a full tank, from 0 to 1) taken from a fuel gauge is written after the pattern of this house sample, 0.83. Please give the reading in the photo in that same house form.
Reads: 0.25
